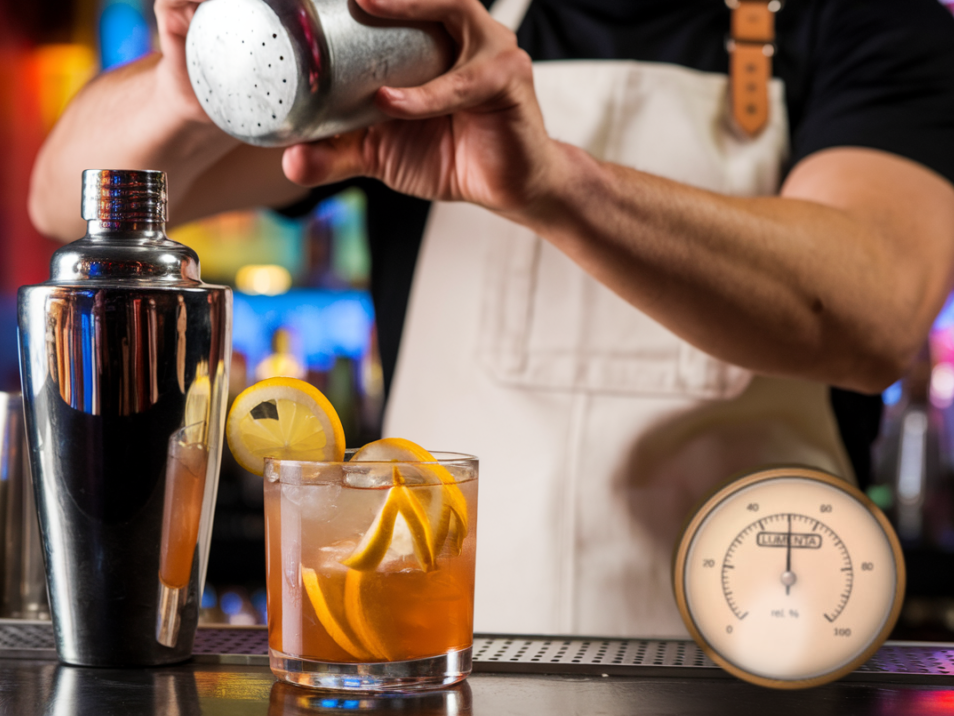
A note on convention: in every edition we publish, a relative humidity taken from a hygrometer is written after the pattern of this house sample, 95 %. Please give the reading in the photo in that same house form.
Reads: 50 %
